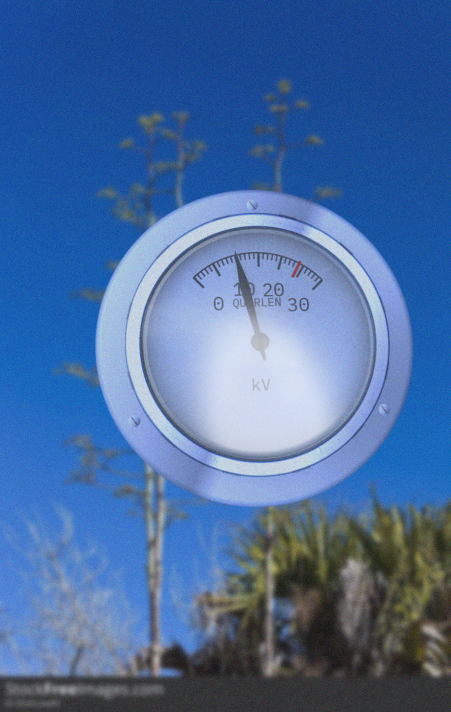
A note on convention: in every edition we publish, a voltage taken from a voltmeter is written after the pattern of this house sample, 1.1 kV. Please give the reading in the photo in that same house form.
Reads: 10 kV
